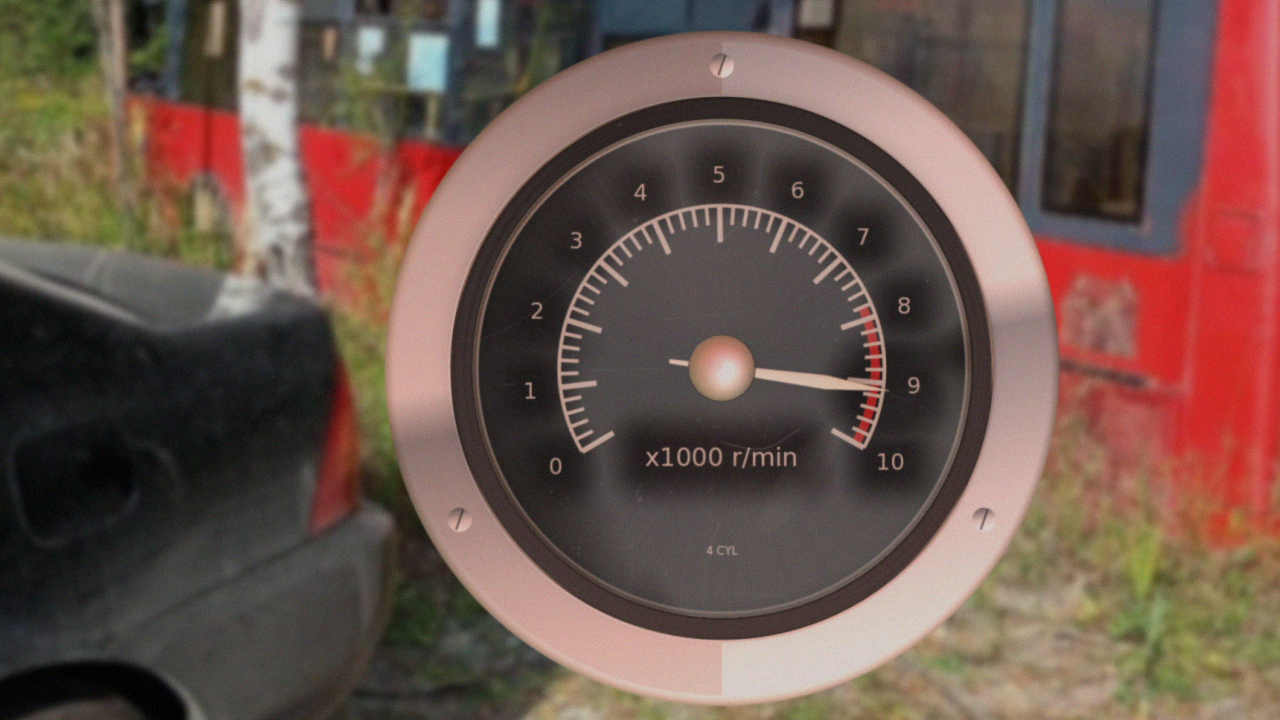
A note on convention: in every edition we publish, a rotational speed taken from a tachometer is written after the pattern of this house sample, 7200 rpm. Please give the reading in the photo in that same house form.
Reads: 9100 rpm
